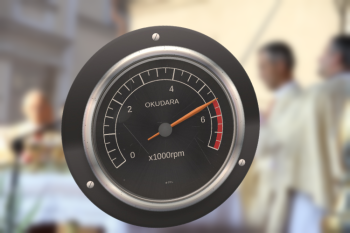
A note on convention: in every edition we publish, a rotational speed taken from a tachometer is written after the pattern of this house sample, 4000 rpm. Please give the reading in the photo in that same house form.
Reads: 5500 rpm
